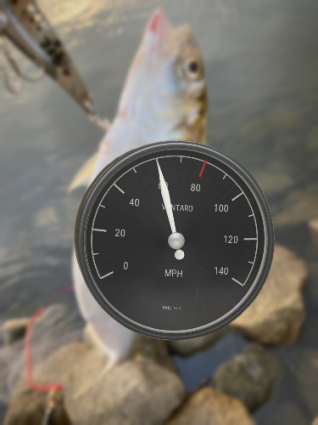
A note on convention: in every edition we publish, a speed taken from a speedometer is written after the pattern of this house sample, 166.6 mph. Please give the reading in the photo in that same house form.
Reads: 60 mph
